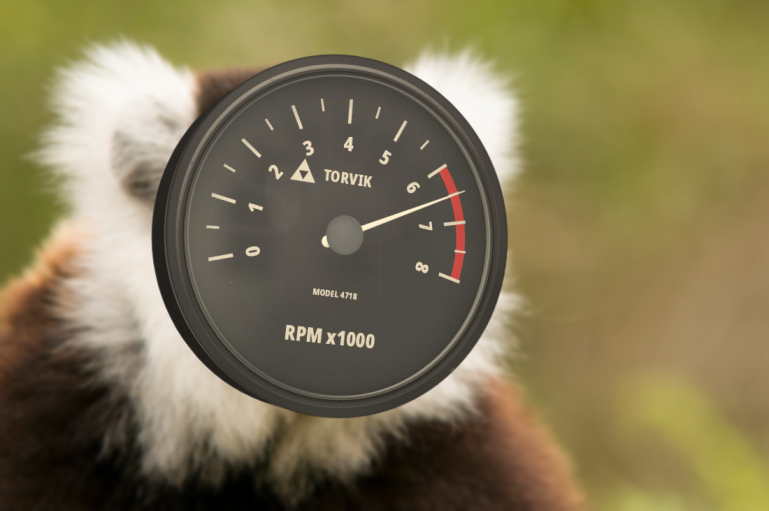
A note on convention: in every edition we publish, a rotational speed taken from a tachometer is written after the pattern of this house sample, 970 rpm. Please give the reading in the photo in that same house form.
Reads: 6500 rpm
